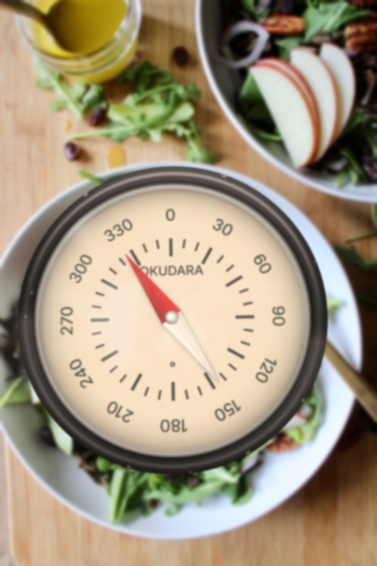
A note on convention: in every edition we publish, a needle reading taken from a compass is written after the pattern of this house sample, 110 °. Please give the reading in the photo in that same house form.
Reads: 325 °
